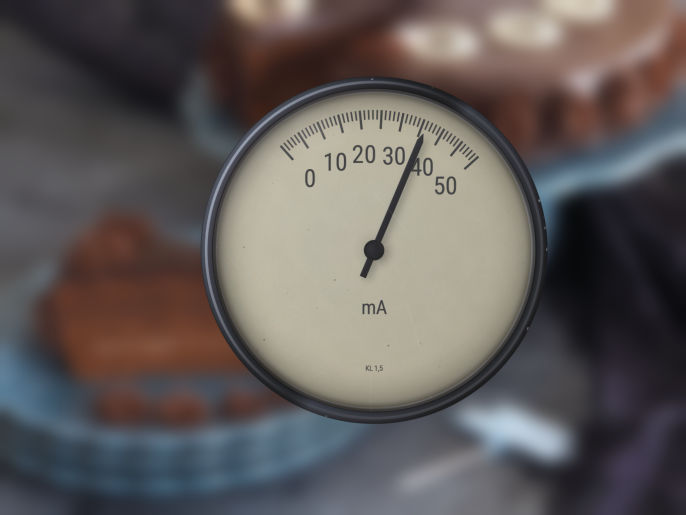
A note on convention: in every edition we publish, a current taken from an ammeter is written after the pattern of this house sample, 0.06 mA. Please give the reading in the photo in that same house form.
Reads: 36 mA
